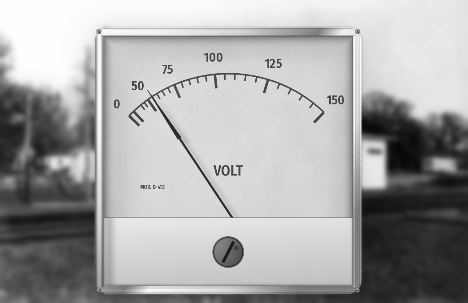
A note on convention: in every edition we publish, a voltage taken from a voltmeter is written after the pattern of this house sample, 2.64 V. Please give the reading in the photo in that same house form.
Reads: 55 V
